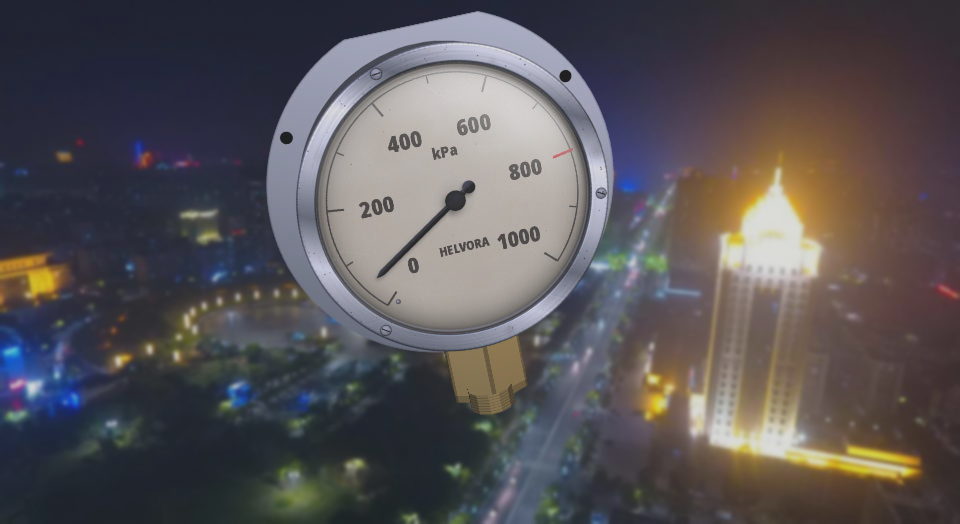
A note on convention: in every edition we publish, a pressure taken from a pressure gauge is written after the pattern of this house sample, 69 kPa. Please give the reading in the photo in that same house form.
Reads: 50 kPa
